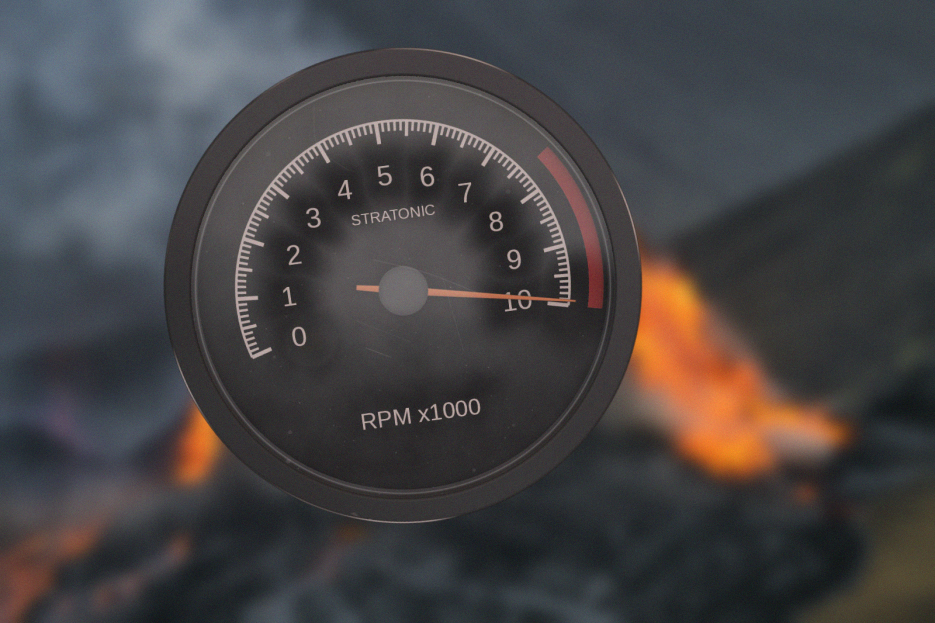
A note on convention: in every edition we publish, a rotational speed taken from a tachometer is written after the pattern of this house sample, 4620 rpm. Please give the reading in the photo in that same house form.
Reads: 9900 rpm
